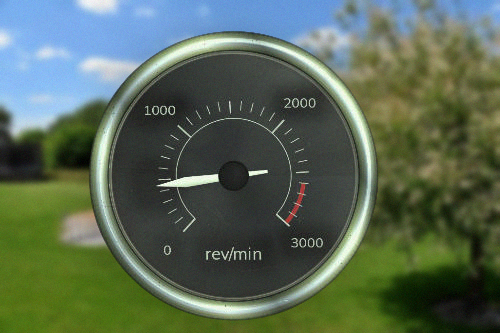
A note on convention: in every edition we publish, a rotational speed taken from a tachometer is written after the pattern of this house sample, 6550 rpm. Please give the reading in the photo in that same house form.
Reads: 450 rpm
